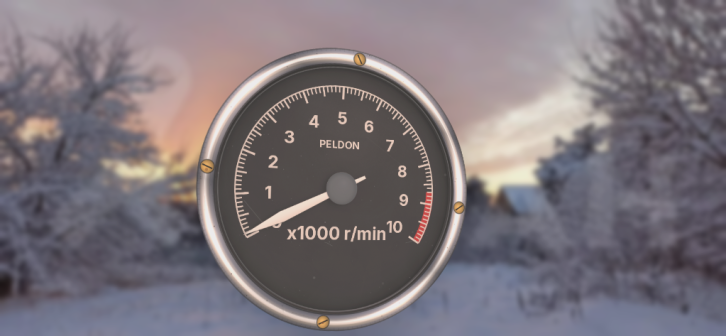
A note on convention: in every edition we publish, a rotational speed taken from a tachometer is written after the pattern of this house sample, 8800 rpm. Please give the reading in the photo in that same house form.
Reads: 100 rpm
